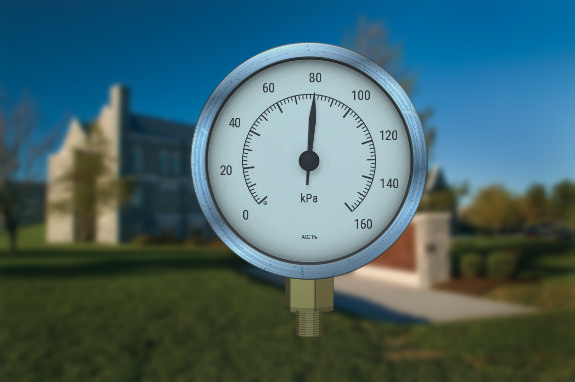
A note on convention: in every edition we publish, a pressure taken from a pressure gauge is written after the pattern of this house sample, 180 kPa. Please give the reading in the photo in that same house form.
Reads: 80 kPa
